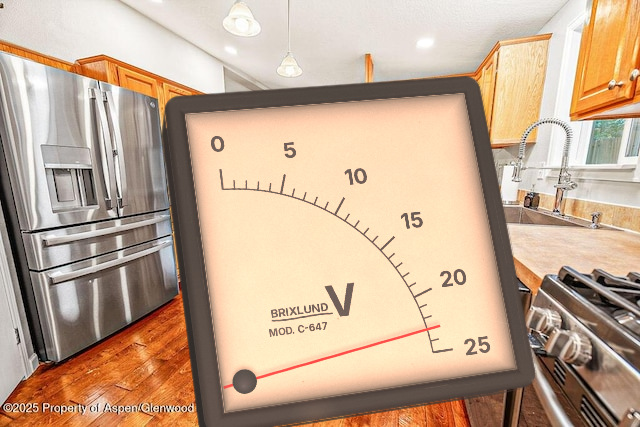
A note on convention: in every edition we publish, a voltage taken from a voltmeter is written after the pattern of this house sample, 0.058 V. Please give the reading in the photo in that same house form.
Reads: 23 V
